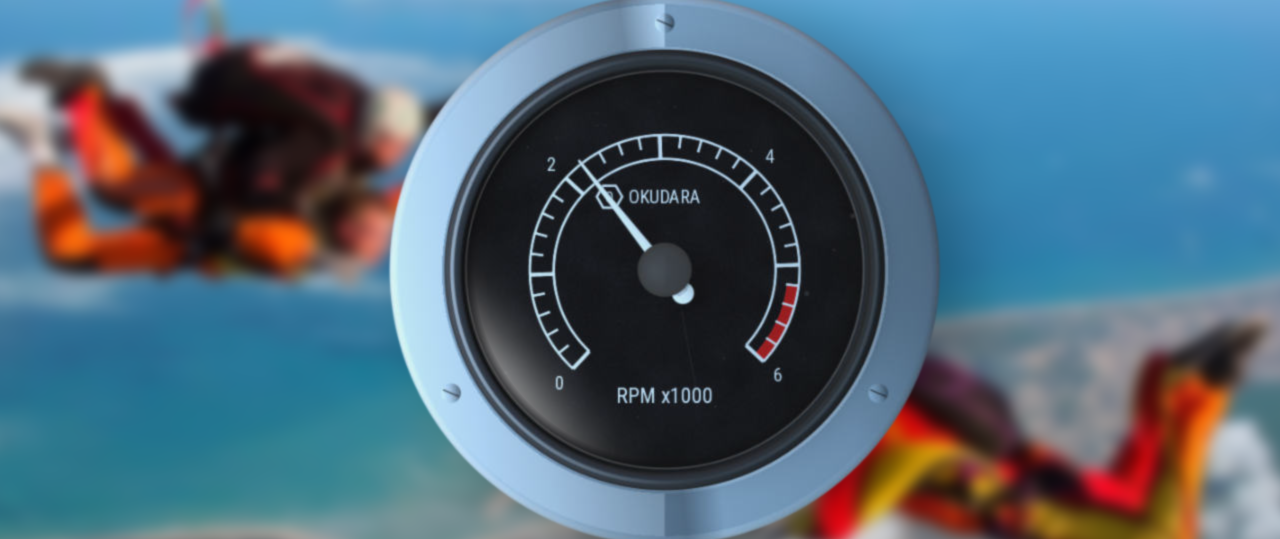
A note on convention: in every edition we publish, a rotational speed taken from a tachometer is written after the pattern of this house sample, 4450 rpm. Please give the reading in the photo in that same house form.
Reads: 2200 rpm
